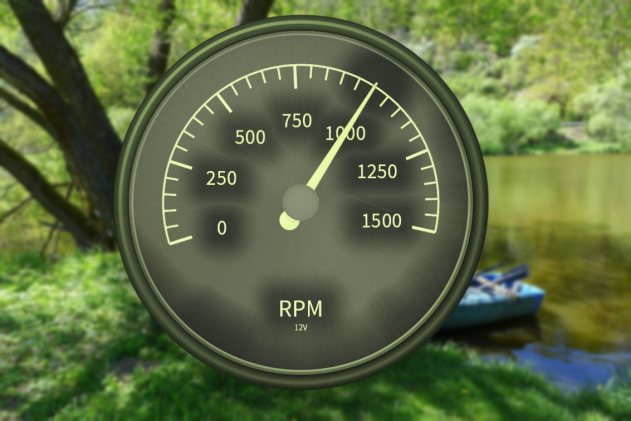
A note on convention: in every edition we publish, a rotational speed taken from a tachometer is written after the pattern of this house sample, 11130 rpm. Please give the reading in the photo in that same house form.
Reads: 1000 rpm
